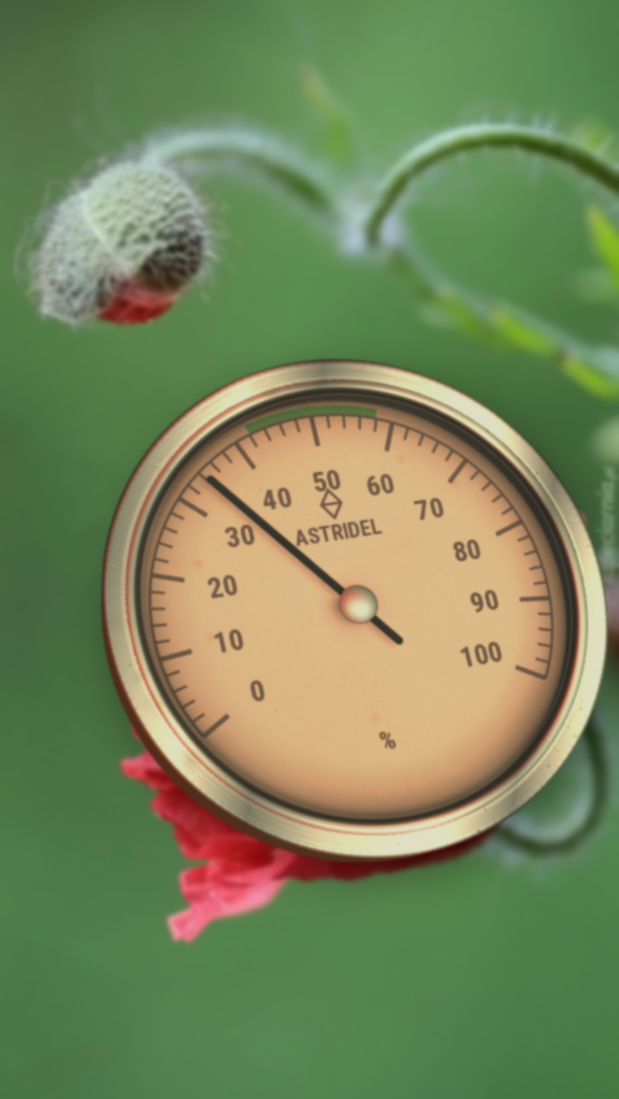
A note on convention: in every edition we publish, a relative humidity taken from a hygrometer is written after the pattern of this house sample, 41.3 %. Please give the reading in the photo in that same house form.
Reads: 34 %
